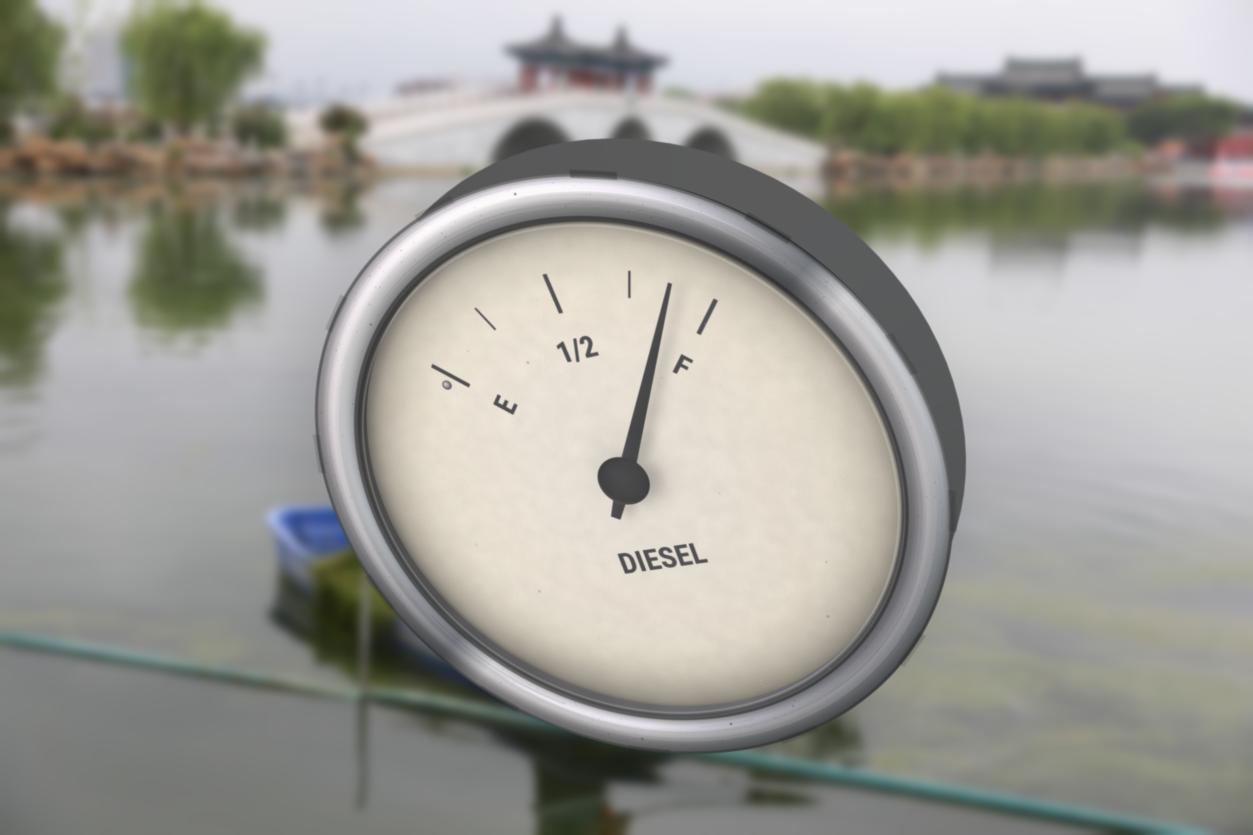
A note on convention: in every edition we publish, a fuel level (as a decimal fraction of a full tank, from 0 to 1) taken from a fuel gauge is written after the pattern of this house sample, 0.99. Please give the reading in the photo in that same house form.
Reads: 0.875
